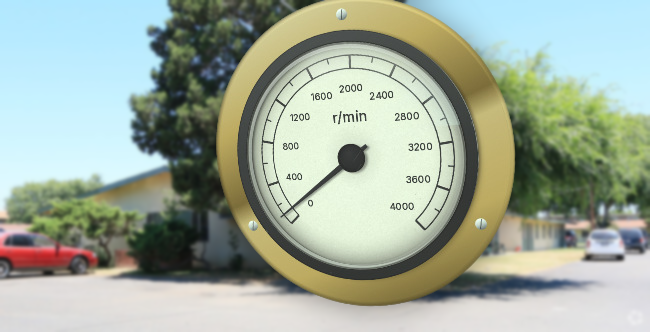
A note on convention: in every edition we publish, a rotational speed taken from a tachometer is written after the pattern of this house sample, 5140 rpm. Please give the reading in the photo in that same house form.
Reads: 100 rpm
